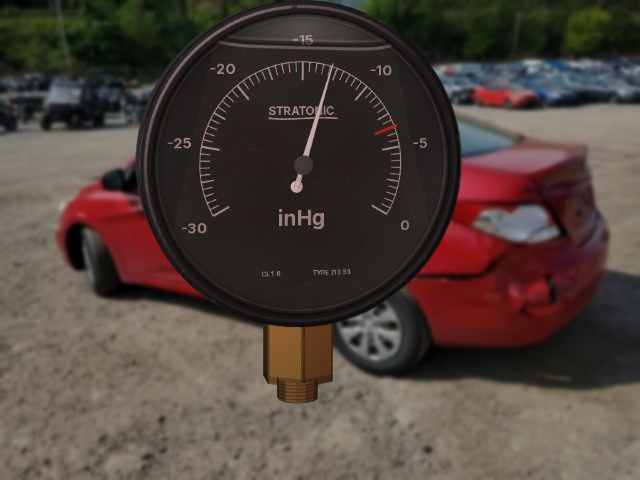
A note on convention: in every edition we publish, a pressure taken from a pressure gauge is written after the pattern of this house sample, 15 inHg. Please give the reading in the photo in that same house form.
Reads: -13 inHg
